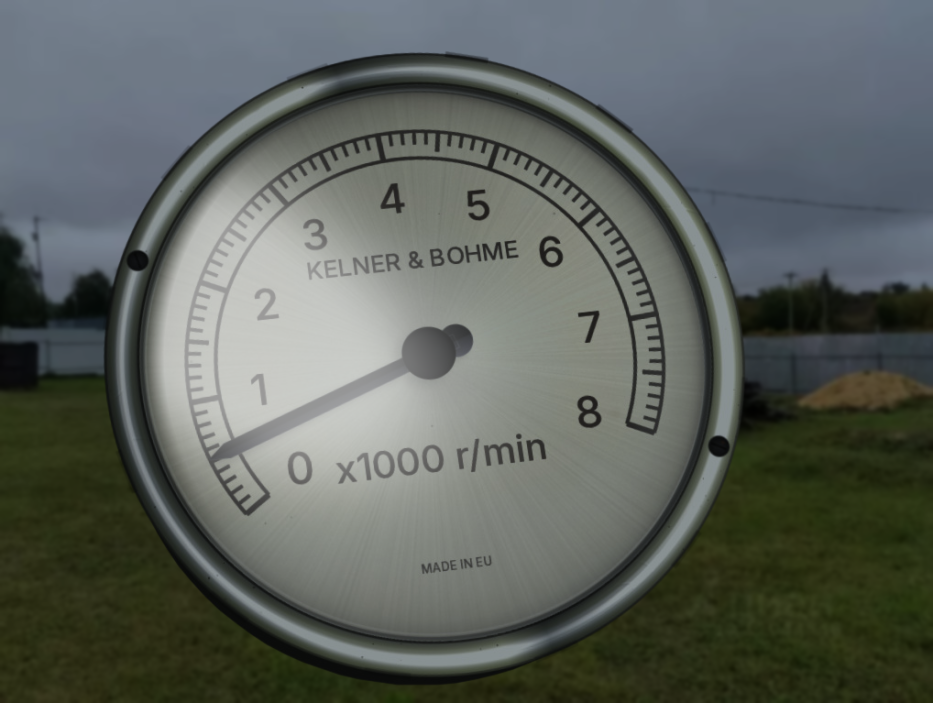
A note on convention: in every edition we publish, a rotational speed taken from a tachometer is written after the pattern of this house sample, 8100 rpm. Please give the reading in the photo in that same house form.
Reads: 500 rpm
